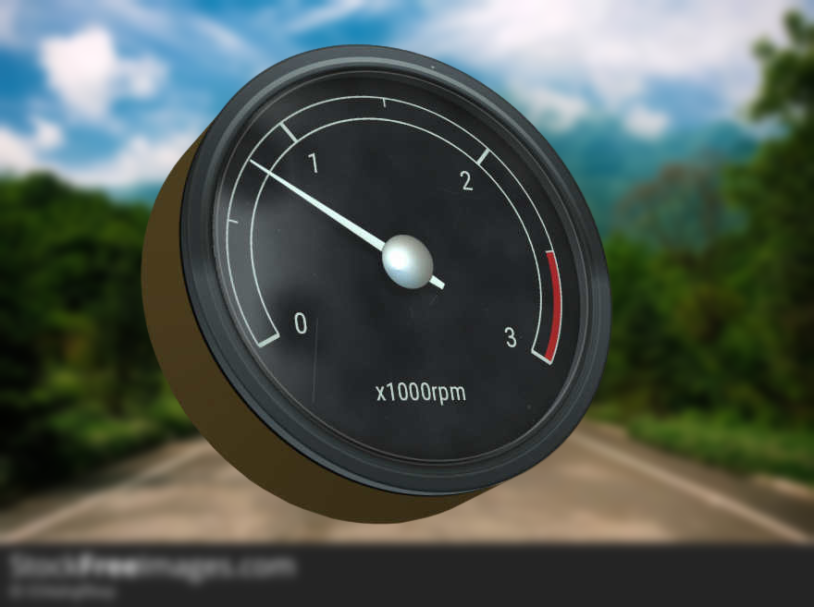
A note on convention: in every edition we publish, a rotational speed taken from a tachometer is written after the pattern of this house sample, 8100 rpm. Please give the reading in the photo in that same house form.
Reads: 750 rpm
